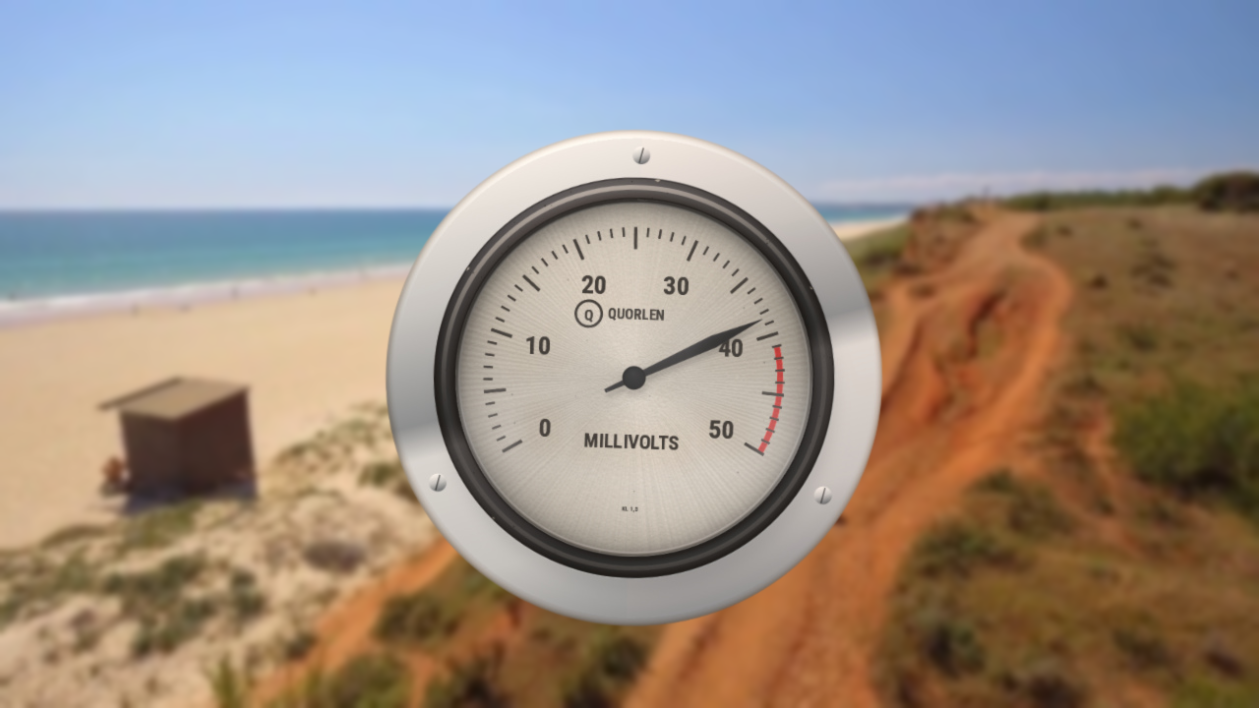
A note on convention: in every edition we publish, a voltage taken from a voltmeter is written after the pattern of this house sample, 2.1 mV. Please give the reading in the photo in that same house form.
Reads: 38.5 mV
